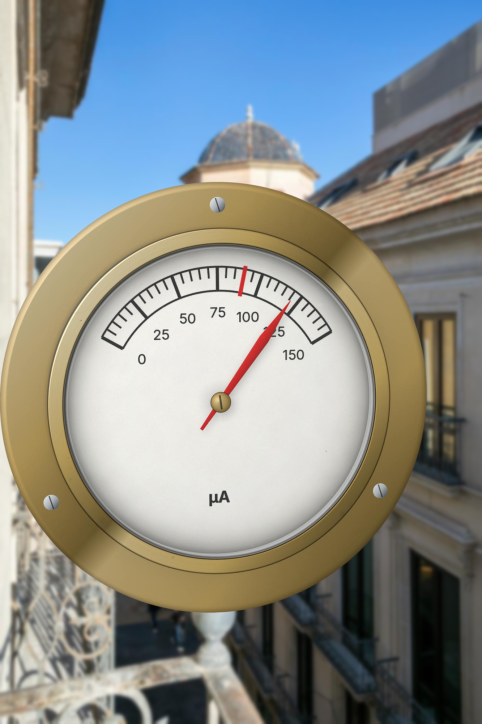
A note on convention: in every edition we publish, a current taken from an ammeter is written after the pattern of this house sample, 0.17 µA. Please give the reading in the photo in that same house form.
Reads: 120 µA
